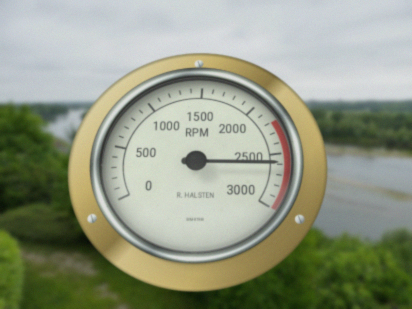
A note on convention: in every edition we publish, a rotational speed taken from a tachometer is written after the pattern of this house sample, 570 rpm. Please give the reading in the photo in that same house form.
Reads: 2600 rpm
